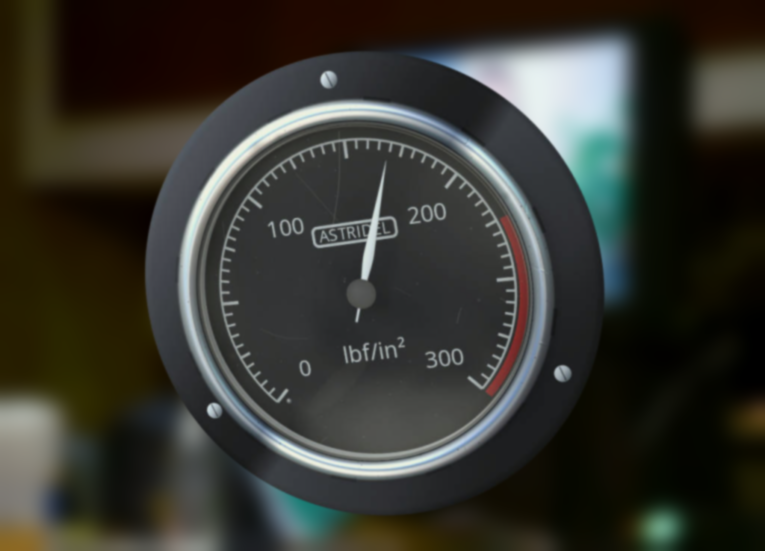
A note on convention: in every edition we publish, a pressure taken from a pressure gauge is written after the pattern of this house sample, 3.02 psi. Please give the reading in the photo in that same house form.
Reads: 170 psi
